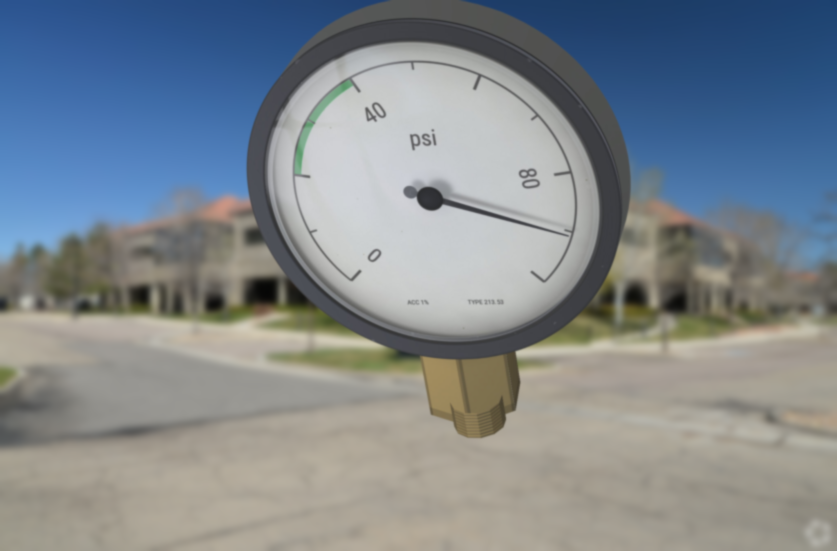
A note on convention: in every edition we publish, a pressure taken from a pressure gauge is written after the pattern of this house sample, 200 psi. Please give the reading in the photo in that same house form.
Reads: 90 psi
